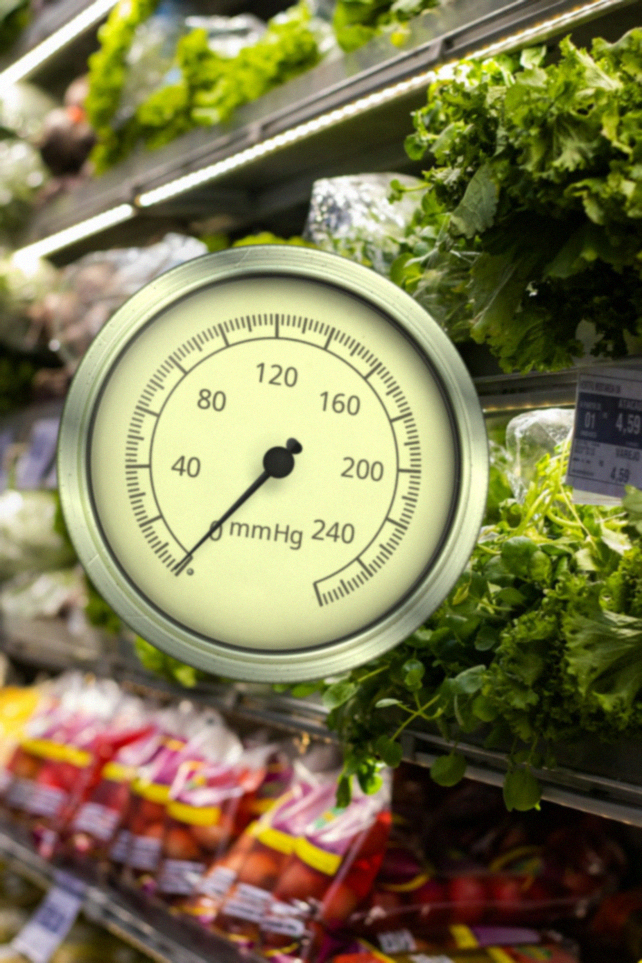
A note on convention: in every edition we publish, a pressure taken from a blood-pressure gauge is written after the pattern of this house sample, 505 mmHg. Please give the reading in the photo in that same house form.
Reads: 2 mmHg
